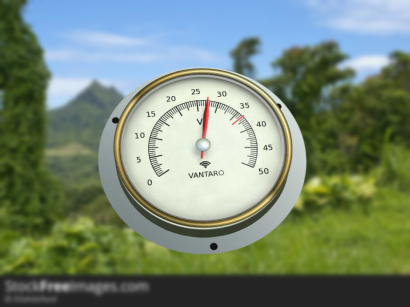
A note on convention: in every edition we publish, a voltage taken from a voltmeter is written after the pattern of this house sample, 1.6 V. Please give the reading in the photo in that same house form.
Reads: 27.5 V
